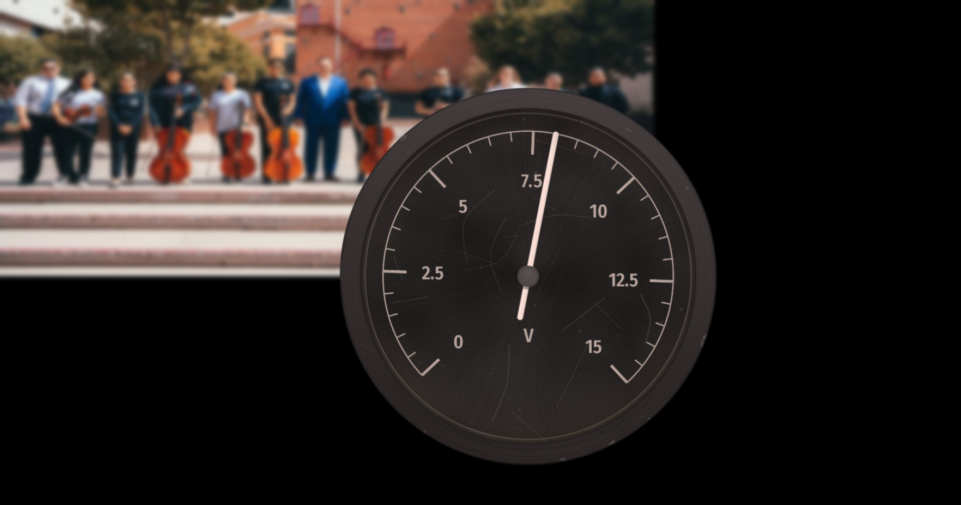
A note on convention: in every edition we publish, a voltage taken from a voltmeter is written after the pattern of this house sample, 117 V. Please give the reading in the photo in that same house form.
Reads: 8 V
